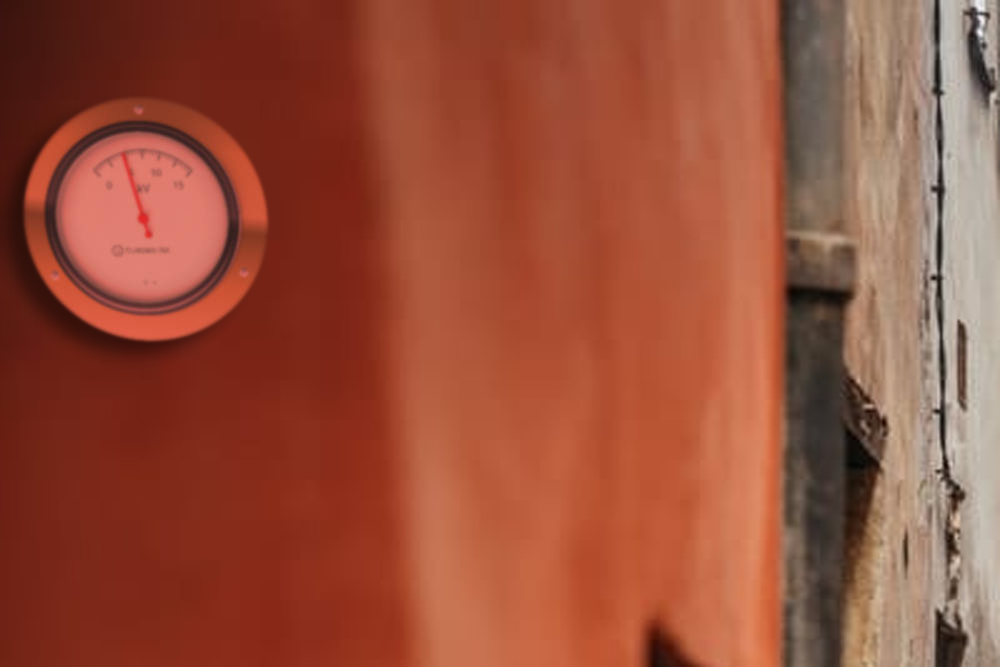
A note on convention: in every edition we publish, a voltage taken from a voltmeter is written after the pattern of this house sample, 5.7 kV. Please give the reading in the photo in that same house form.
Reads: 5 kV
